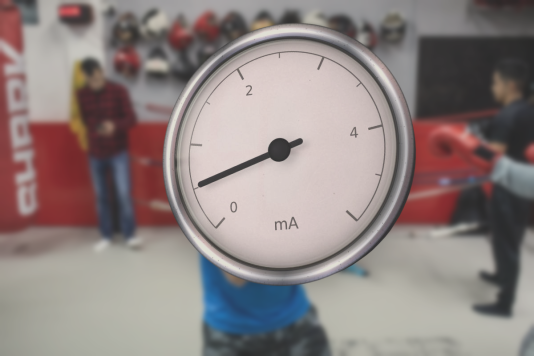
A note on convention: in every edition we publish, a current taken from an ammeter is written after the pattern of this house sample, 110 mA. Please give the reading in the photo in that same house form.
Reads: 0.5 mA
